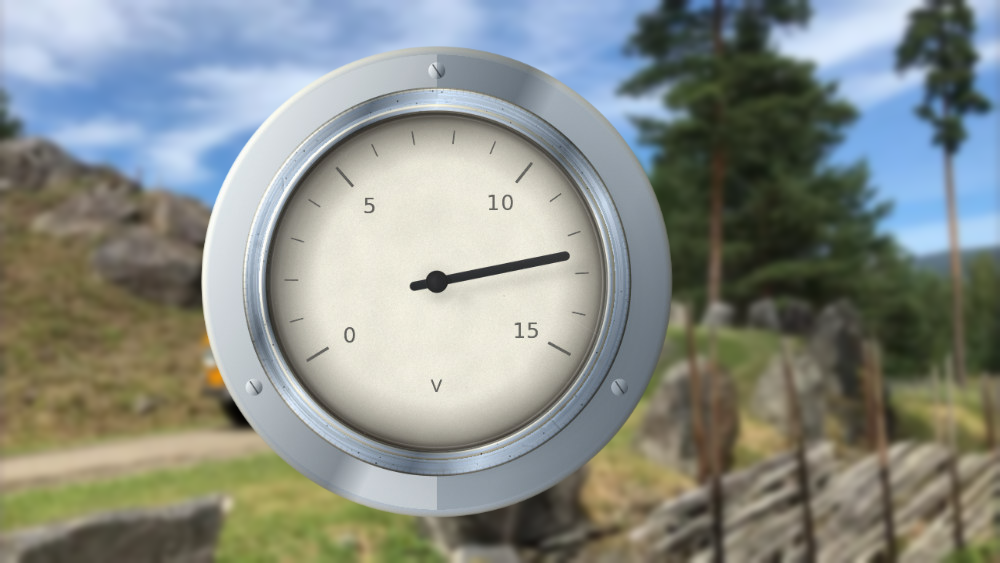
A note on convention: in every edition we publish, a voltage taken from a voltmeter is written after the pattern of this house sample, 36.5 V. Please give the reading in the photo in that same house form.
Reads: 12.5 V
